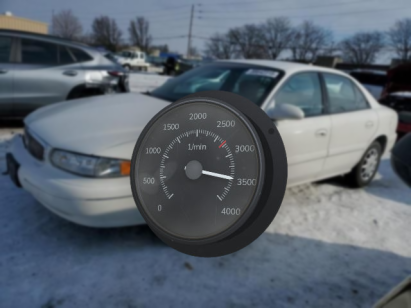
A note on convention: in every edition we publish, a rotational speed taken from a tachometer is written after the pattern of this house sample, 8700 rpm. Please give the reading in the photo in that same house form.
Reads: 3500 rpm
